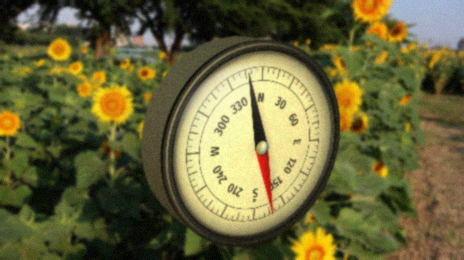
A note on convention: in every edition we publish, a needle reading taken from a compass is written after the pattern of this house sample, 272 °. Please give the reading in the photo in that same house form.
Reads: 165 °
